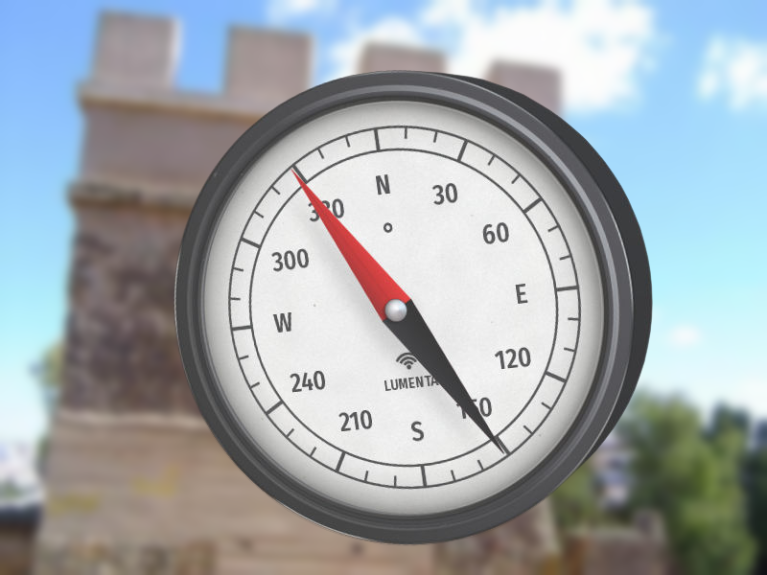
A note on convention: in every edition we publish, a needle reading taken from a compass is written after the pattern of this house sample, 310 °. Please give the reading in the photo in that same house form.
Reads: 330 °
